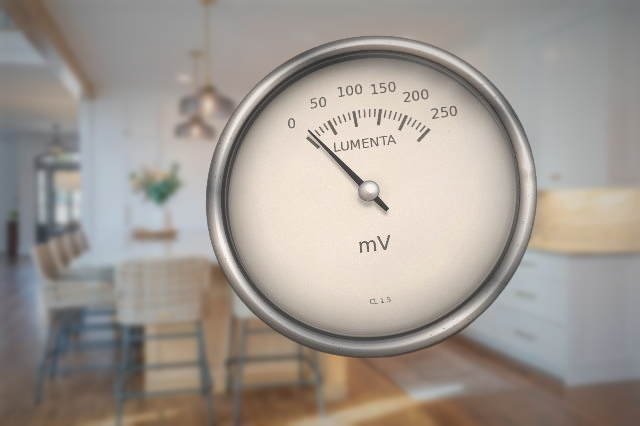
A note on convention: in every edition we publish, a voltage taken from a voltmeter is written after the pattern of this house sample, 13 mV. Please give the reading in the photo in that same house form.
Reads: 10 mV
